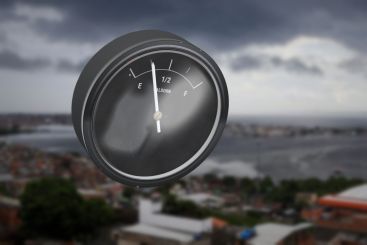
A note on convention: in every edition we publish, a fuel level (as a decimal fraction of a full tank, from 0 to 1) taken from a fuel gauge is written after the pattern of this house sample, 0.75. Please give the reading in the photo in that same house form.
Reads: 0.25
